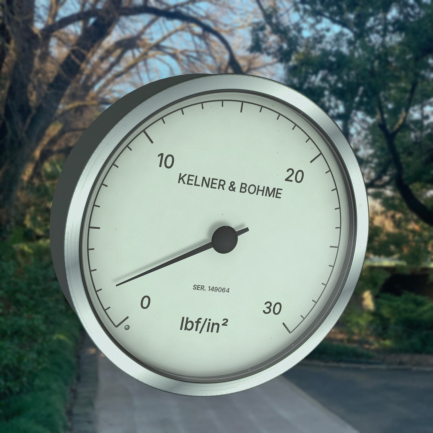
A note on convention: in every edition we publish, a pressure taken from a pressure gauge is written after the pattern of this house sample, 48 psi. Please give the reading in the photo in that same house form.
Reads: 2 psi
